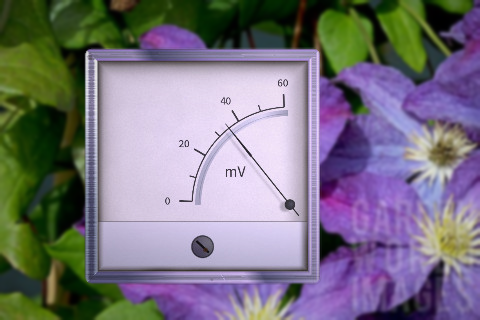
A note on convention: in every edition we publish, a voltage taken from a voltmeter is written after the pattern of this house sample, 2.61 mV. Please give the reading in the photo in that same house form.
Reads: 35 mV
